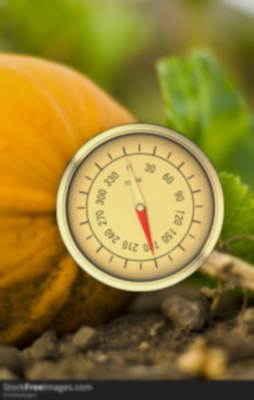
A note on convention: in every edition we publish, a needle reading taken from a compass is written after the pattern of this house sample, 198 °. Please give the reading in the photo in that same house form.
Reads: 180 °
